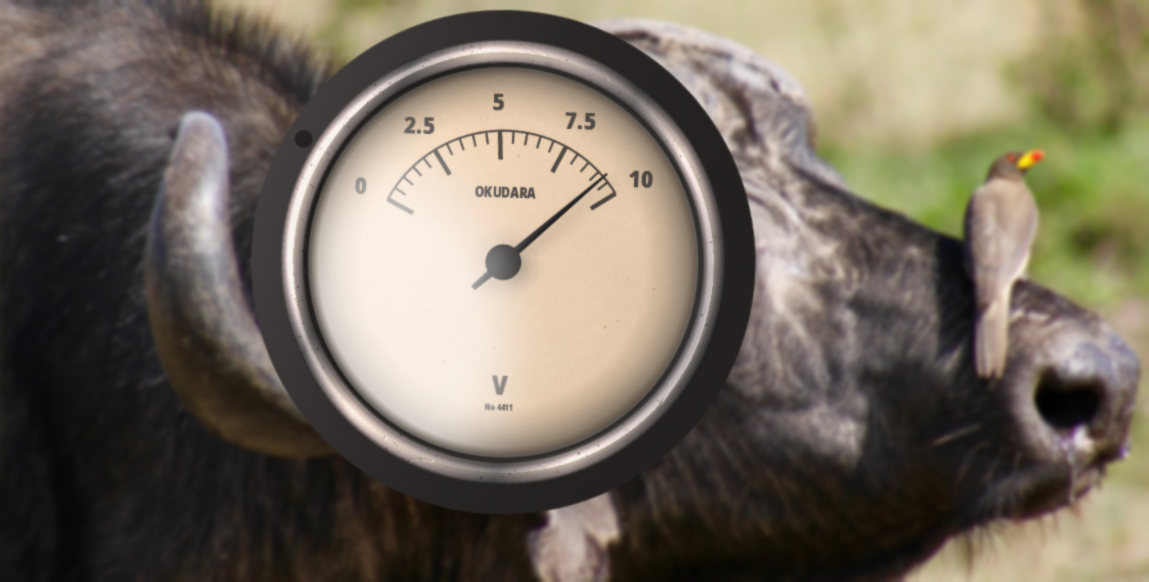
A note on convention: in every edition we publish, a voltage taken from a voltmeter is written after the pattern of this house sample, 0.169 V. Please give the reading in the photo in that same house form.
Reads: 9.25 V
